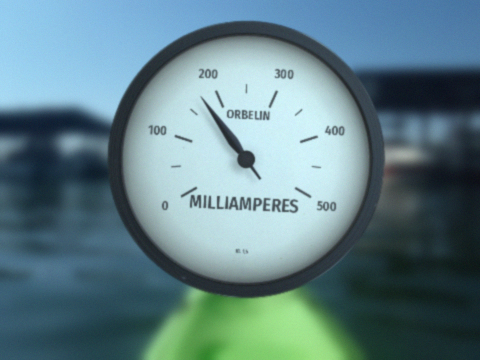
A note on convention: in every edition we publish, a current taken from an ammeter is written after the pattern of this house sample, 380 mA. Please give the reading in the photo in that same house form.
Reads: 175 mA
